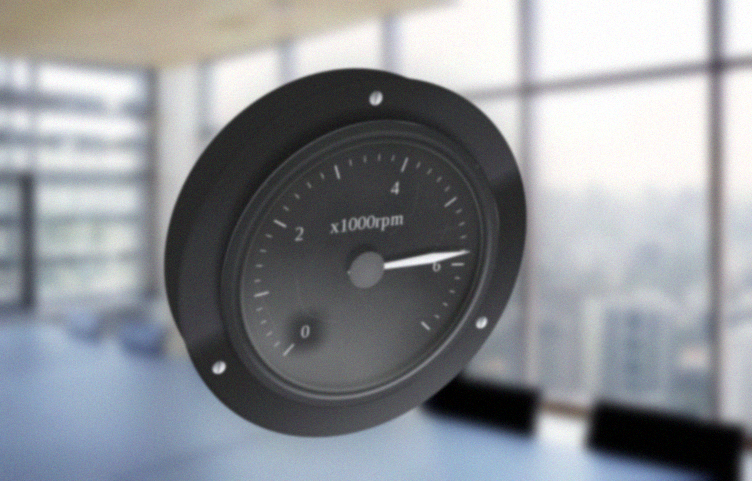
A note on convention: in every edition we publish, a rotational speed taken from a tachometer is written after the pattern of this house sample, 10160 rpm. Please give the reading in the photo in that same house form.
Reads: 5800 rpm
